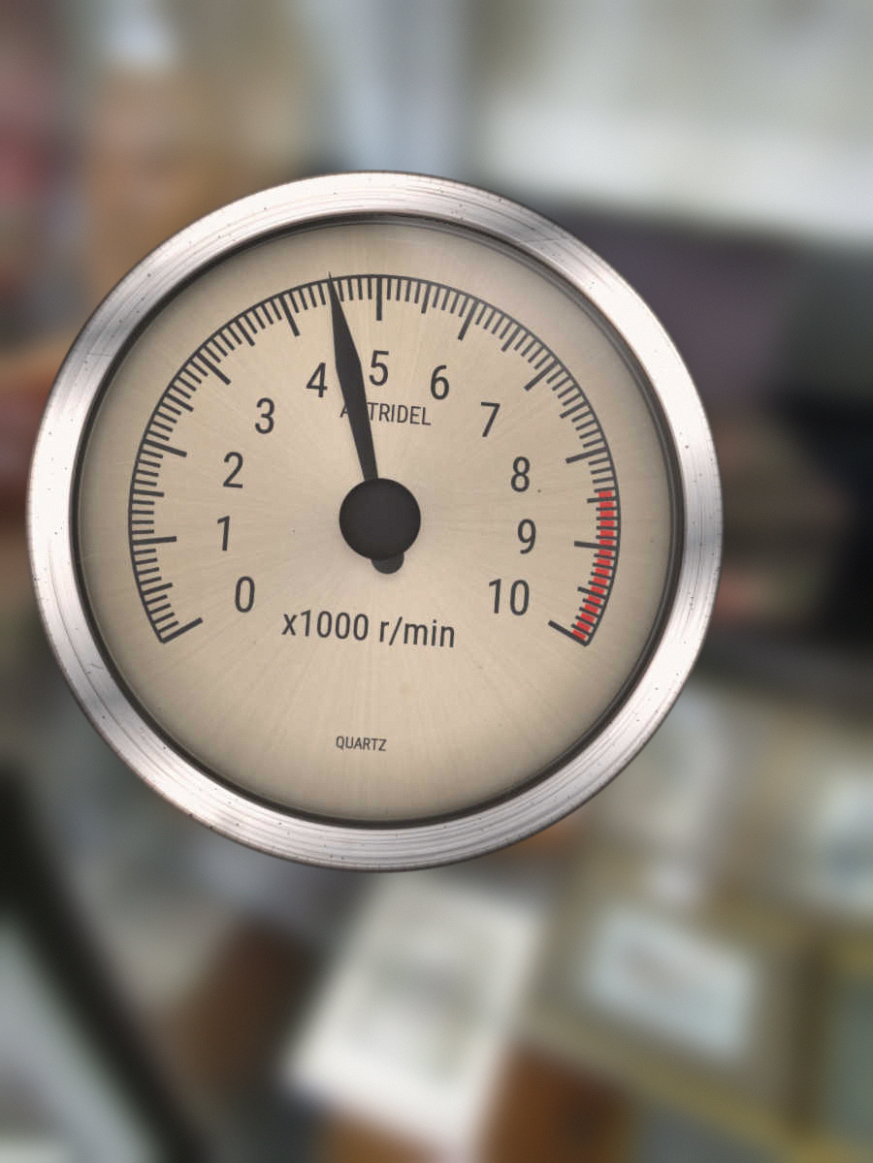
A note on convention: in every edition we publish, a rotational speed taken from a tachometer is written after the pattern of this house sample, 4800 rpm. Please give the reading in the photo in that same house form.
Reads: 4500 rpm
